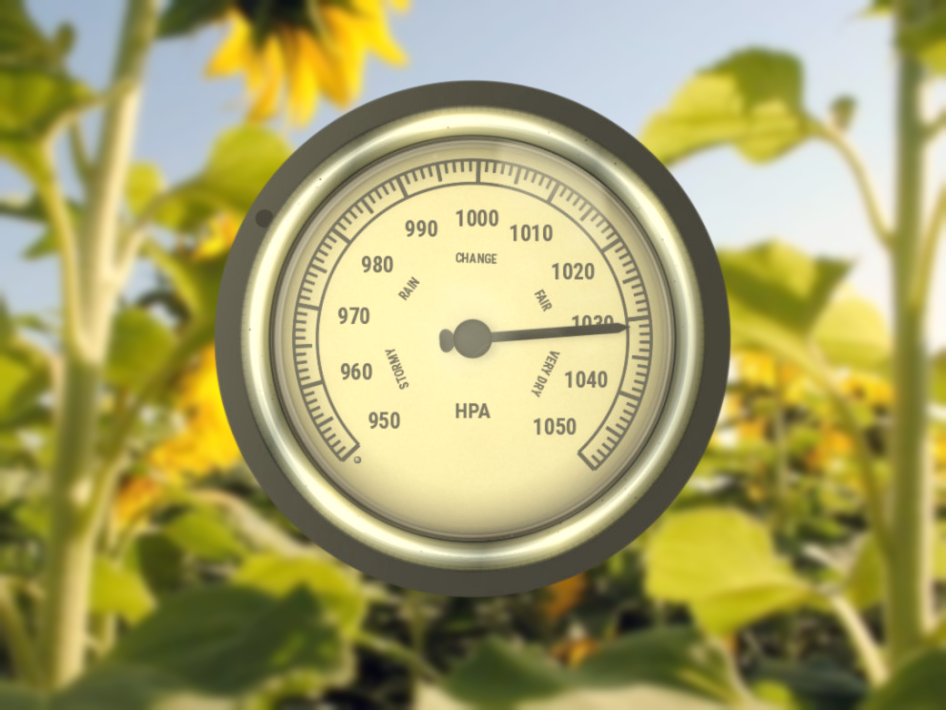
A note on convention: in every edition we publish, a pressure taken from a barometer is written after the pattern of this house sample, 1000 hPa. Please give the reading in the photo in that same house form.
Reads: 1031 hPa
